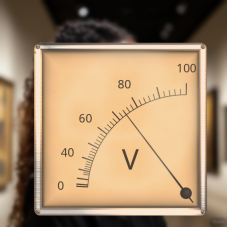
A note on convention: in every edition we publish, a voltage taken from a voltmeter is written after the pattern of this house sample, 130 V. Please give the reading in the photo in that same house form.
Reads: 74 V
